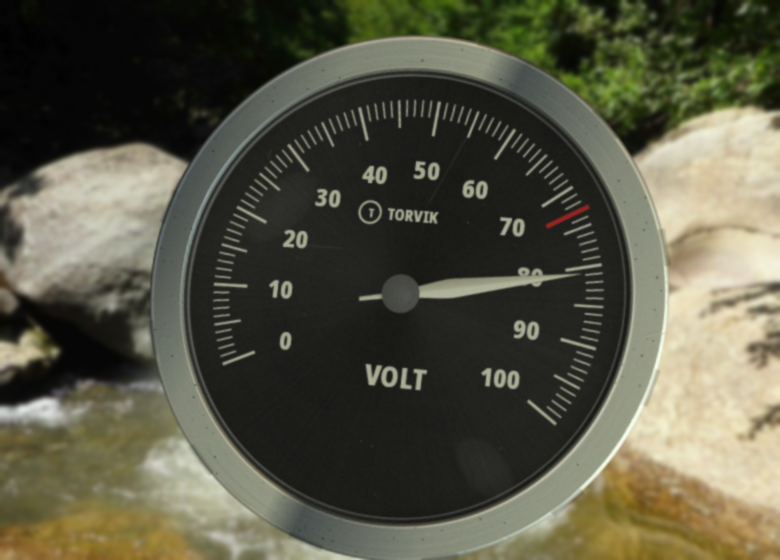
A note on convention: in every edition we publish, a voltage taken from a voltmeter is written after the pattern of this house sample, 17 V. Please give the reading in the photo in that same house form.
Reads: 81 V
